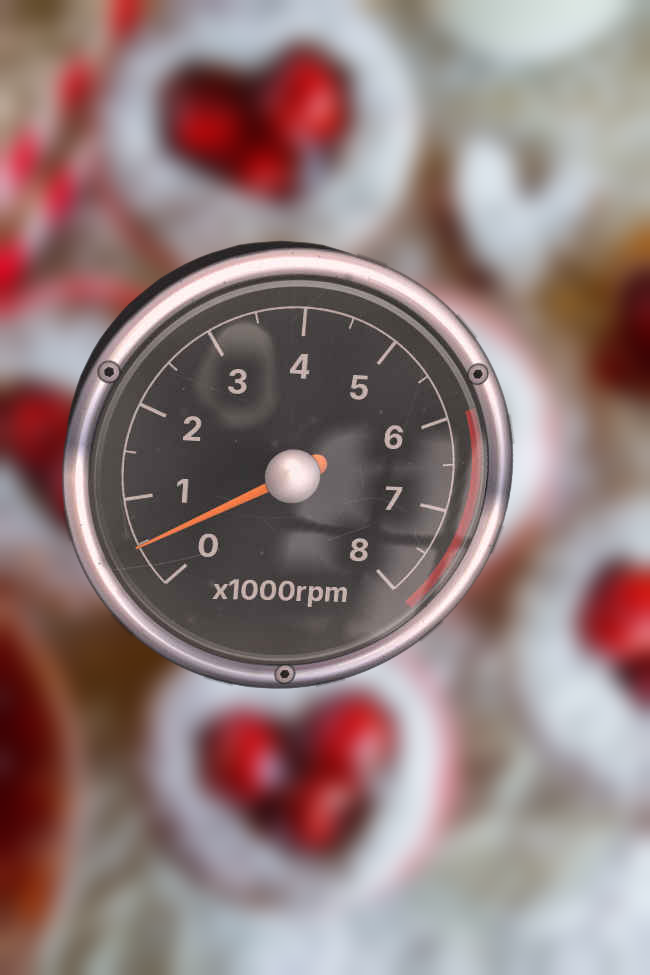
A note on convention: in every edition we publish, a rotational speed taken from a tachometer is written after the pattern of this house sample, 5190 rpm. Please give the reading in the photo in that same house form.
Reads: 500 rpm
